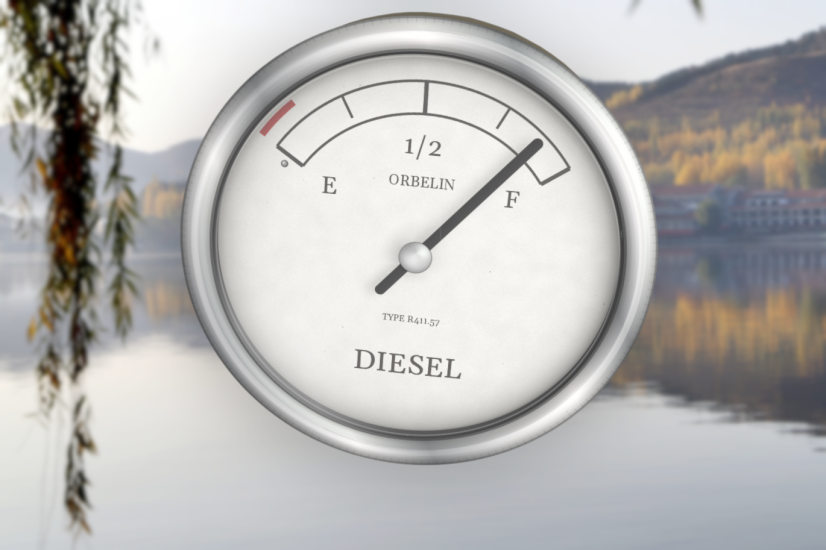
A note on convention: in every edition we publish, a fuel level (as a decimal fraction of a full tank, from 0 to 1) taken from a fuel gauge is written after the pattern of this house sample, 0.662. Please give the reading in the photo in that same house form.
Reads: 0.875
